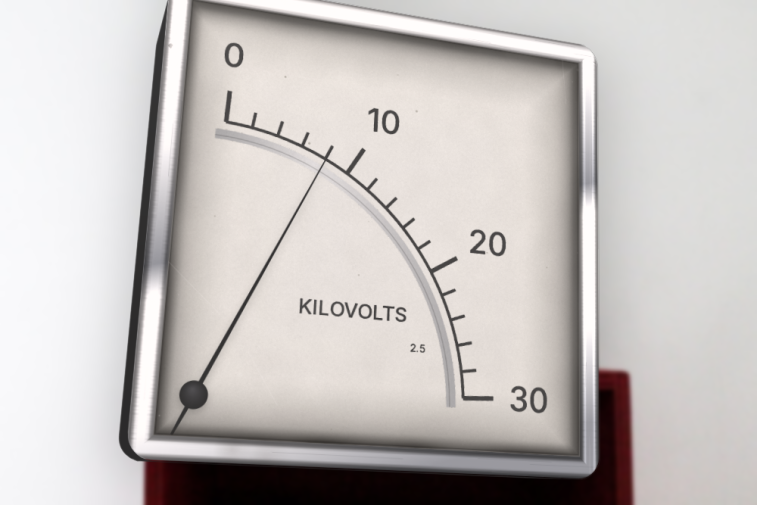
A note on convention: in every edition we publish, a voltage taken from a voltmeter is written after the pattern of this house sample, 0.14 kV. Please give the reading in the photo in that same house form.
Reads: 8 kV
